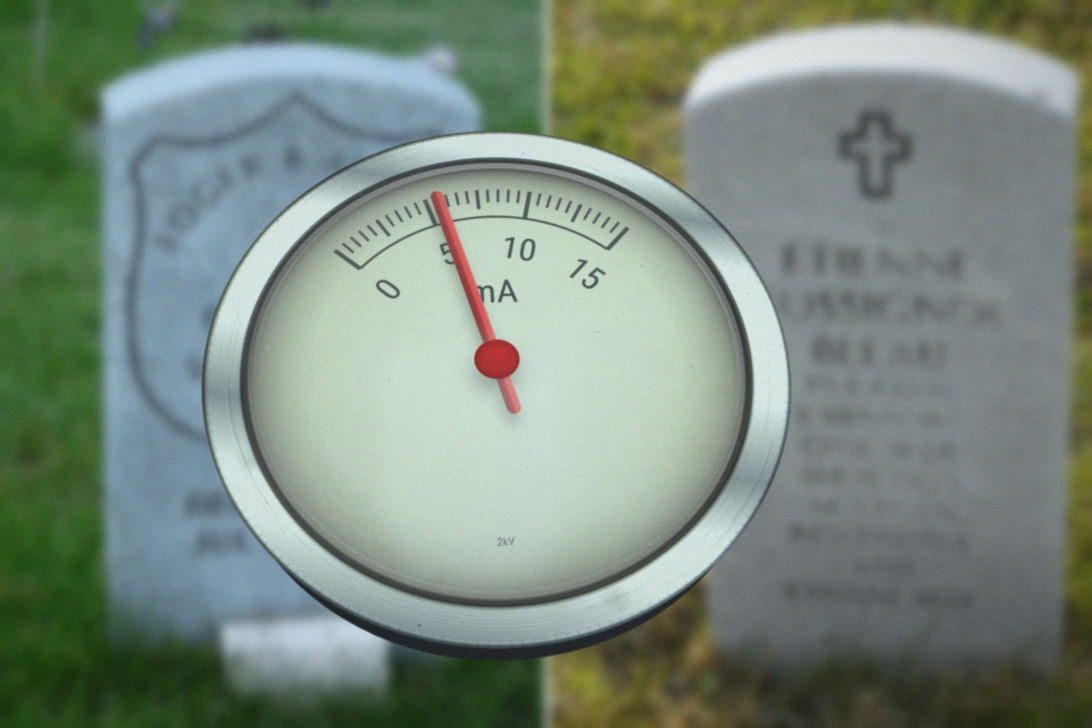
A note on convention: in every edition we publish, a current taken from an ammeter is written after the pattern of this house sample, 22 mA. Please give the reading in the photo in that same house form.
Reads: 5.5 mA
